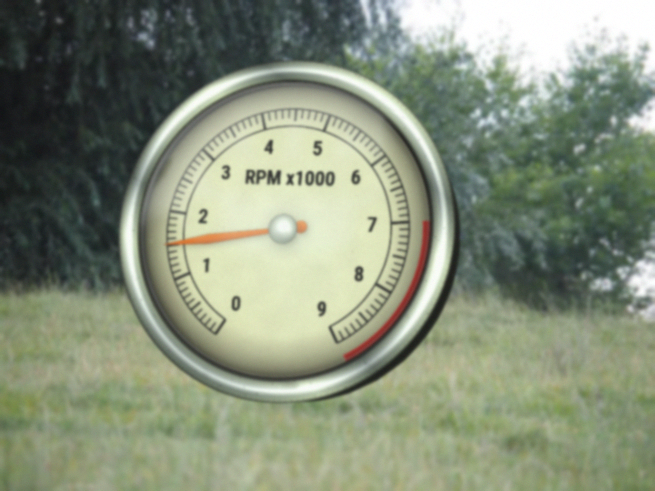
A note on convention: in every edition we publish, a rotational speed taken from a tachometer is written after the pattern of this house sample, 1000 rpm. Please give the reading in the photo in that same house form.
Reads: 1500 rpm
